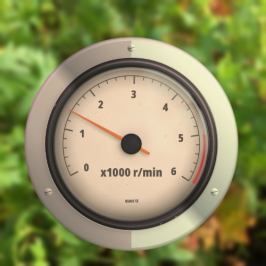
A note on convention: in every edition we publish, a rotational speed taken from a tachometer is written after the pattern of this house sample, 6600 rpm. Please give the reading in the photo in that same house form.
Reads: 1400 rpm
